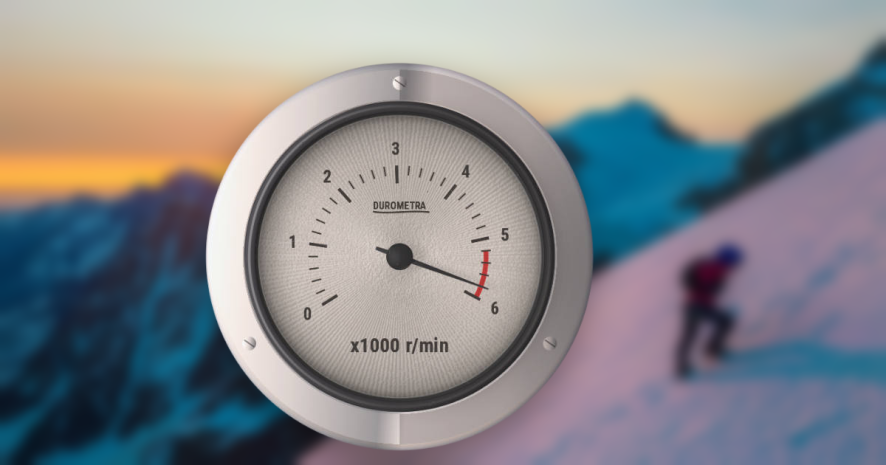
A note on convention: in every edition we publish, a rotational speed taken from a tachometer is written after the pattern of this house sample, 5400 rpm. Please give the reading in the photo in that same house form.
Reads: 5800 rpm
